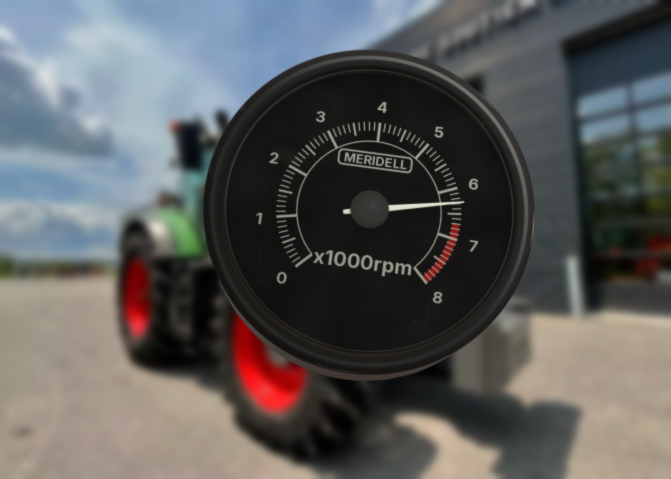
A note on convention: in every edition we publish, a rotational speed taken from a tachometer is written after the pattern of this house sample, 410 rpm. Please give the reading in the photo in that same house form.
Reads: 6300 rpm
